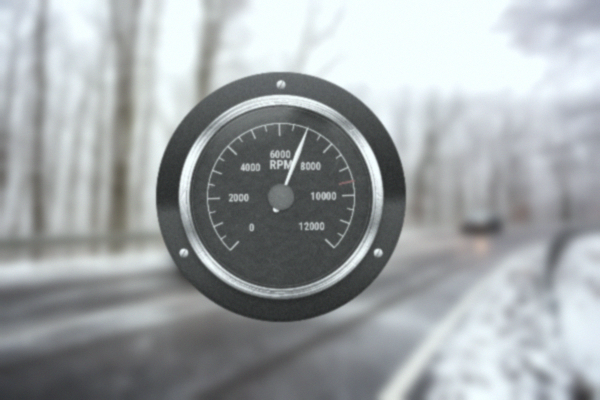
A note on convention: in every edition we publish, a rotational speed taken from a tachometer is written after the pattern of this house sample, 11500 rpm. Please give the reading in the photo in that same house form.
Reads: 7000 rpm
